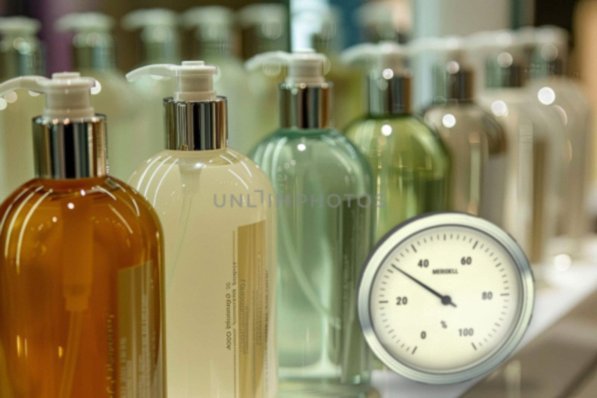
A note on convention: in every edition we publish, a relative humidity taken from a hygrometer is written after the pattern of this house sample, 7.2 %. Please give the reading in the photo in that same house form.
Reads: 32 %
